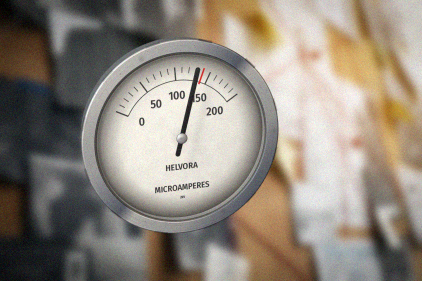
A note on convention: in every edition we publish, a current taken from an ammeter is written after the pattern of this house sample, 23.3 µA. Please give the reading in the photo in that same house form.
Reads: 130 µA
